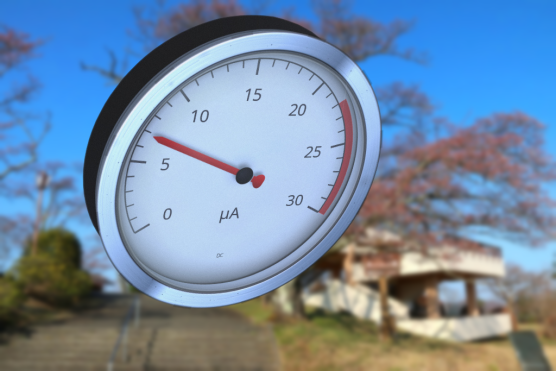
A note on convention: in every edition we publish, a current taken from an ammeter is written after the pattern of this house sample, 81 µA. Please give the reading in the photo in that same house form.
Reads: 7 µA
